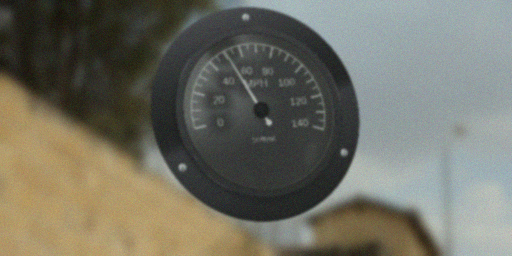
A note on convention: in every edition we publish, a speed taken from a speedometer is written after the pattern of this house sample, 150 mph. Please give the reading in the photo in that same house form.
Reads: 50 mph
